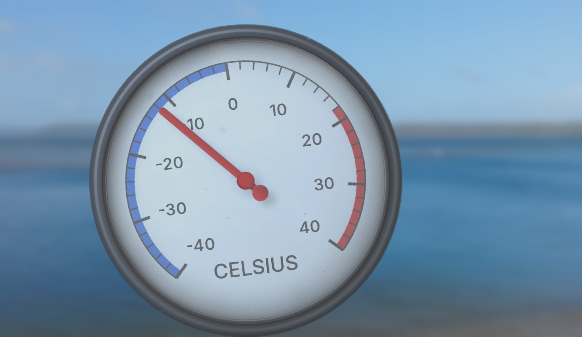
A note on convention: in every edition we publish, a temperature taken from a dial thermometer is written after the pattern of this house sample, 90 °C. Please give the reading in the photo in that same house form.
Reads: -12 °C
